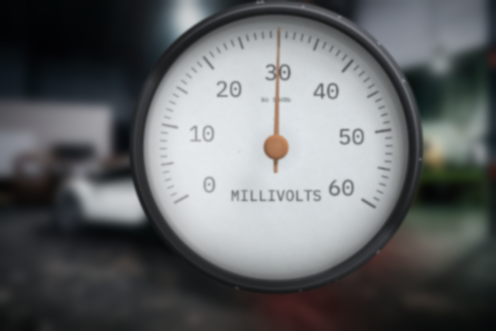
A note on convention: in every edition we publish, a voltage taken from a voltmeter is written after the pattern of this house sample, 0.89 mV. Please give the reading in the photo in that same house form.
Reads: 30 mV
